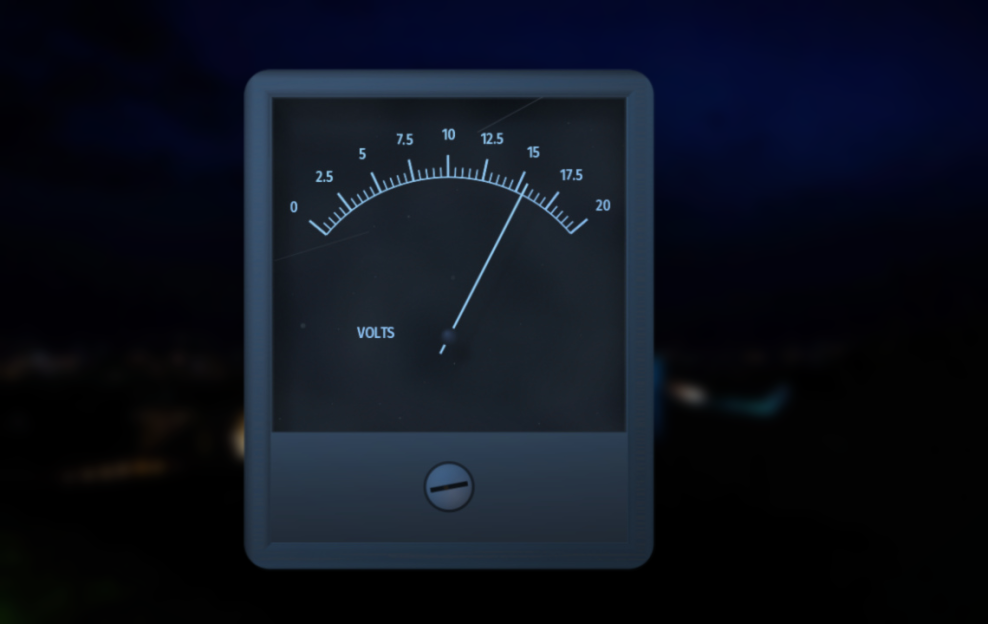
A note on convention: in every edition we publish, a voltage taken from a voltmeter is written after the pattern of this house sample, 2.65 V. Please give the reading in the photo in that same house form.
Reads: 15.5 V
